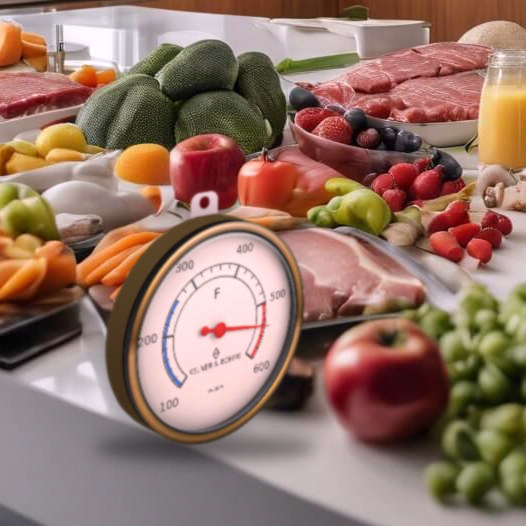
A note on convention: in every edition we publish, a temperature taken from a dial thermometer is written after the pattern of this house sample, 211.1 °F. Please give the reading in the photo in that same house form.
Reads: 540 °F
